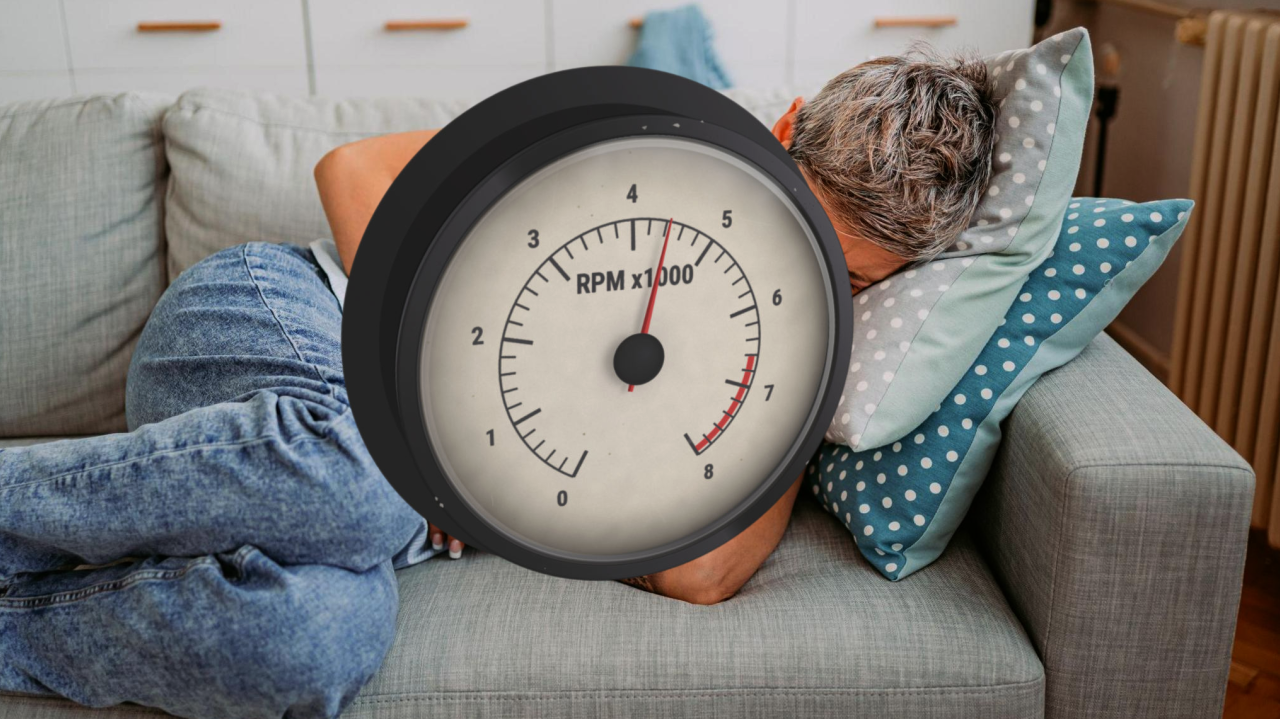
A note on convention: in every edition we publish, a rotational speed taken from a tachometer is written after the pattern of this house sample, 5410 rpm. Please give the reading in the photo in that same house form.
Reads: 4400 rpm
